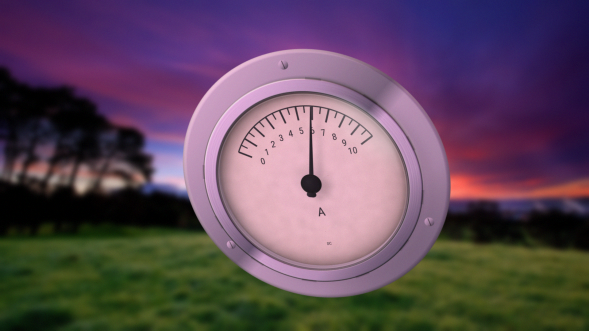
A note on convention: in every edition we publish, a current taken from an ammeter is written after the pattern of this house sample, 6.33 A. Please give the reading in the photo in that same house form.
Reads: 6 A
